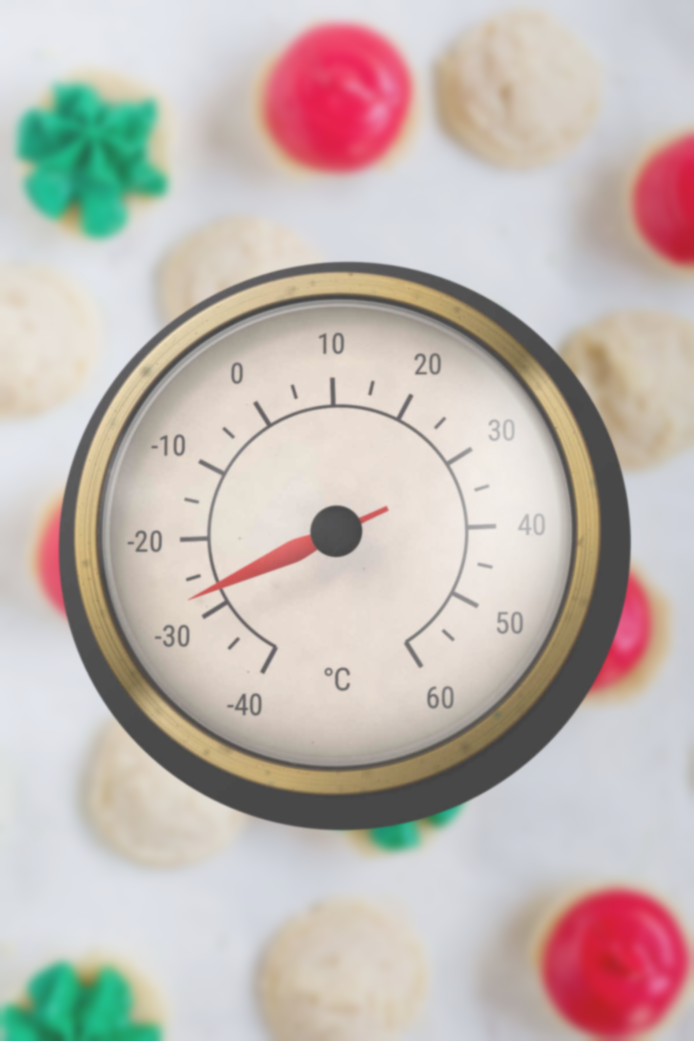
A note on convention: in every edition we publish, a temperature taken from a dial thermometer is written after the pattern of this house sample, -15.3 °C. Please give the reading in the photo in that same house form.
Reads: -27.5 °C
